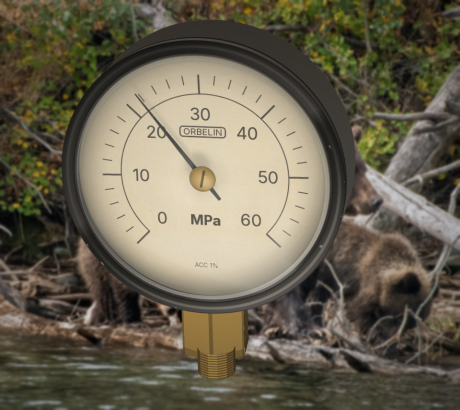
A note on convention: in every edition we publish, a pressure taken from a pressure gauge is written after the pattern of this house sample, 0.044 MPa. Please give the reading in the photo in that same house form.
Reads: 22 MPa
